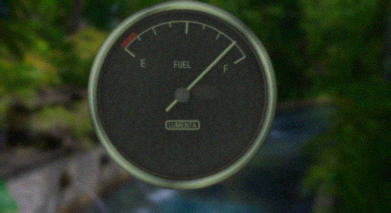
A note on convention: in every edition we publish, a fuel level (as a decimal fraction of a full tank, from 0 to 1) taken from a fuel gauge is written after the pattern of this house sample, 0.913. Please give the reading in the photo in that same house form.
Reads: 0.875
